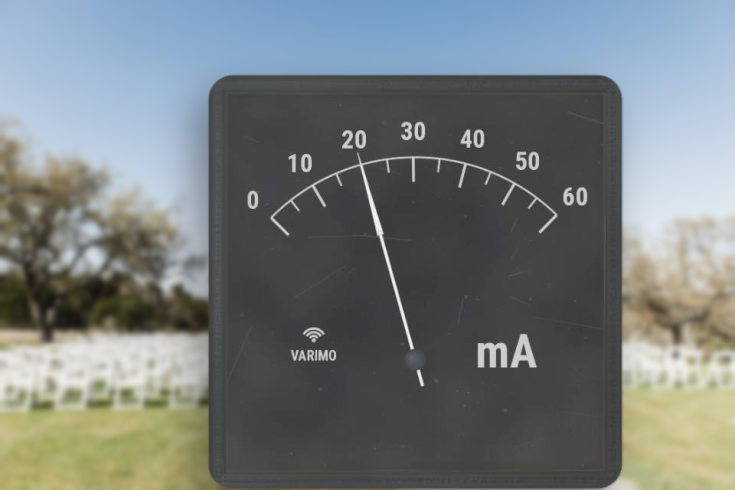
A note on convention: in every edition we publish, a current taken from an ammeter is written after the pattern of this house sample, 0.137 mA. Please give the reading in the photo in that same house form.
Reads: 20 mA
